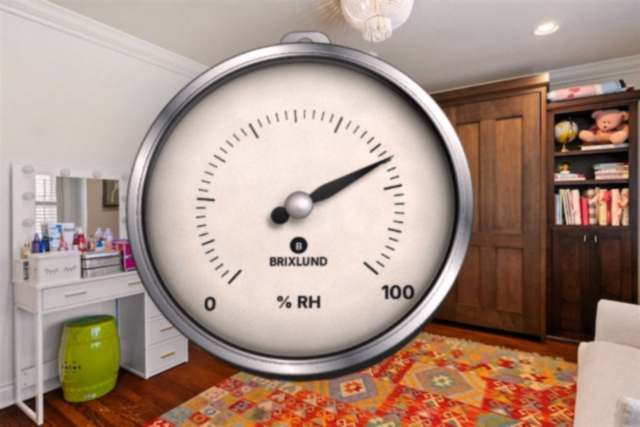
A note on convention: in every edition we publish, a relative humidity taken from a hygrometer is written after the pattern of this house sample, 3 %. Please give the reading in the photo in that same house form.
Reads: 74 %
